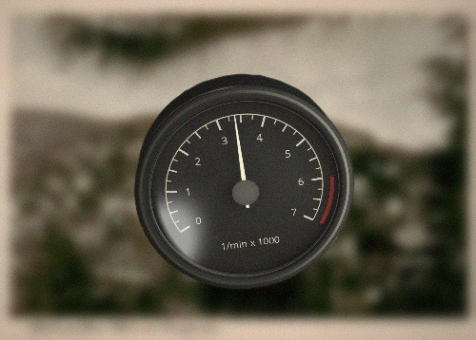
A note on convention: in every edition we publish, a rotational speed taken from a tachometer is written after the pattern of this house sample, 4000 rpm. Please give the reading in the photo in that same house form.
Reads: 3375 rpm
